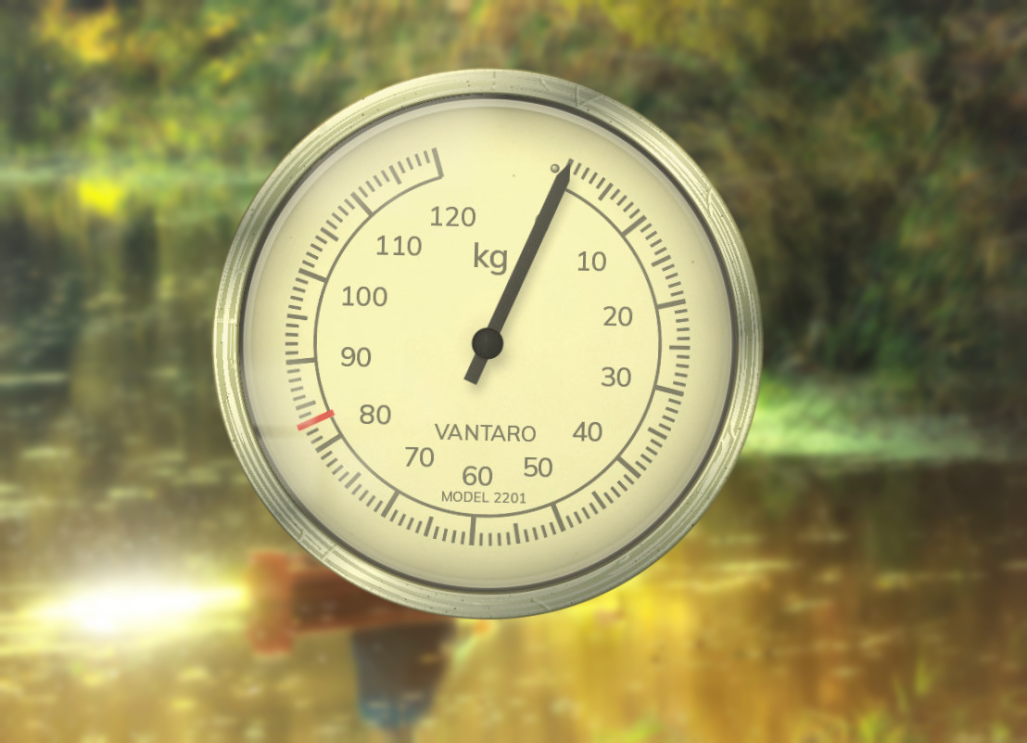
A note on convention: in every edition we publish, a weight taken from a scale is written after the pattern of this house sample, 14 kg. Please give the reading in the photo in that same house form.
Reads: 0 kg
